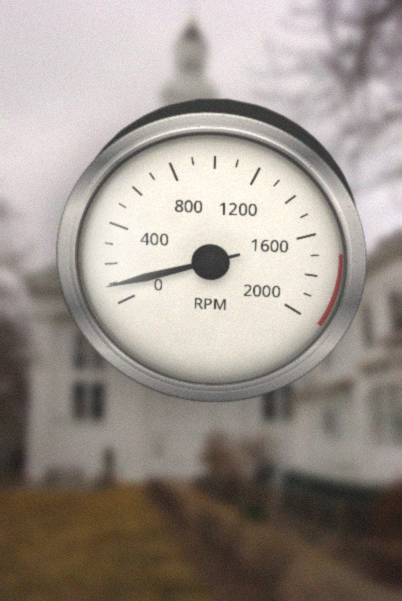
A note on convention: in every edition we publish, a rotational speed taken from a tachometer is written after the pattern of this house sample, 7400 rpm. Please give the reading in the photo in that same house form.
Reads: 100 rpm
